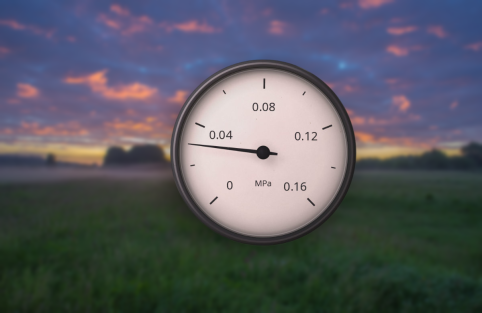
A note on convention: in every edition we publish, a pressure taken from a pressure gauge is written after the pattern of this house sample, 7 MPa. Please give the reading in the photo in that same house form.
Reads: 0.03 MPa
